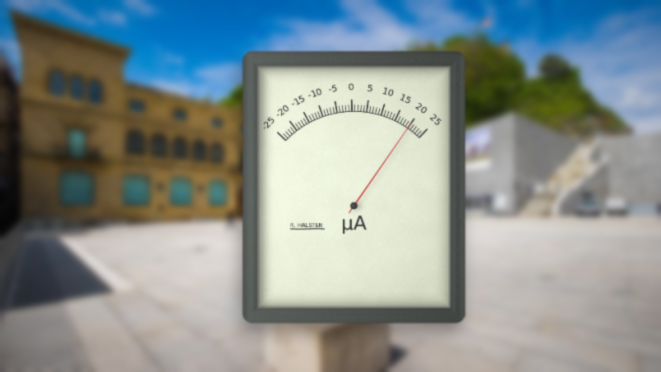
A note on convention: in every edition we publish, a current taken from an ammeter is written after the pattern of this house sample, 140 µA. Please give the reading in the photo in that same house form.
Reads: 20 µA
